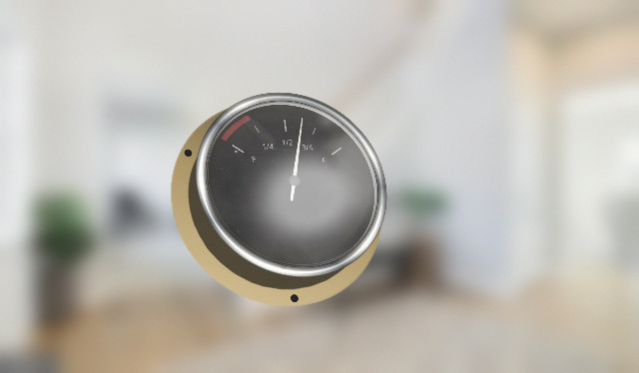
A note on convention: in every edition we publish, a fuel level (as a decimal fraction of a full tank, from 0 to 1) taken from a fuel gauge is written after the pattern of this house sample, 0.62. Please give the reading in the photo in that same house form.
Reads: 0.625
